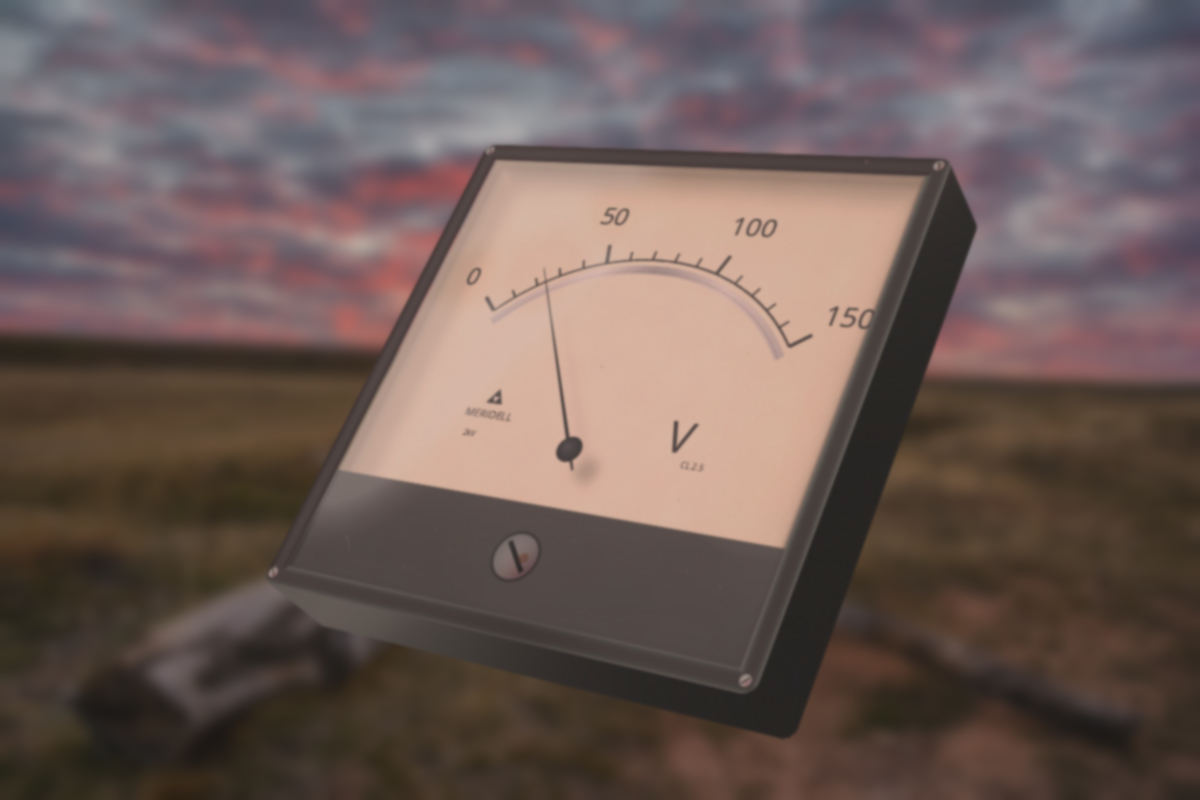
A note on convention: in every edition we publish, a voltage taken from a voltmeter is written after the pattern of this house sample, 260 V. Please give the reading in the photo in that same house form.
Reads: 25 V
